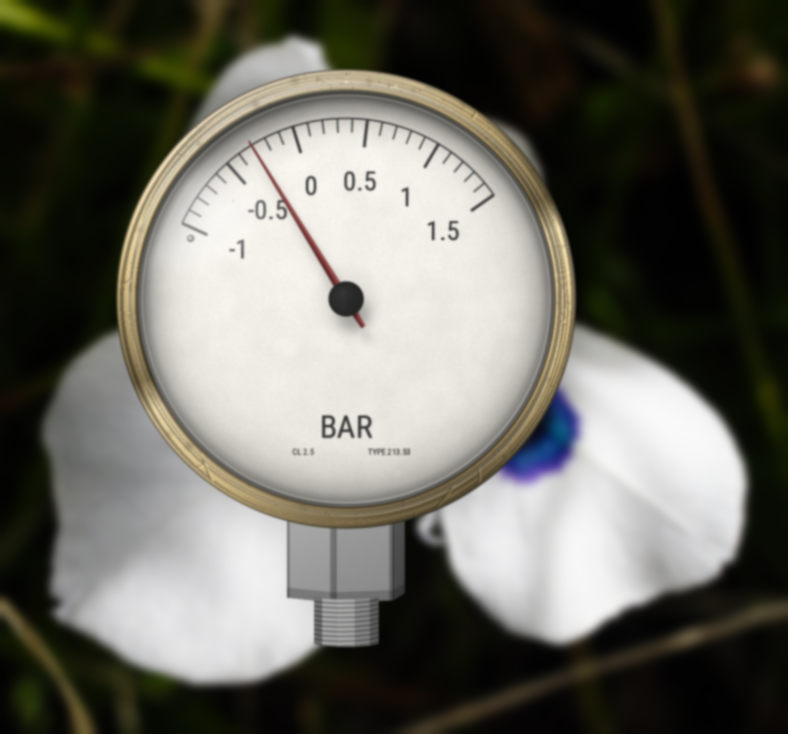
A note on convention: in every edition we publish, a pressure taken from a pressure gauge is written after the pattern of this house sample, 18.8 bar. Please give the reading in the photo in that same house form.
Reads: -0.3 bar
